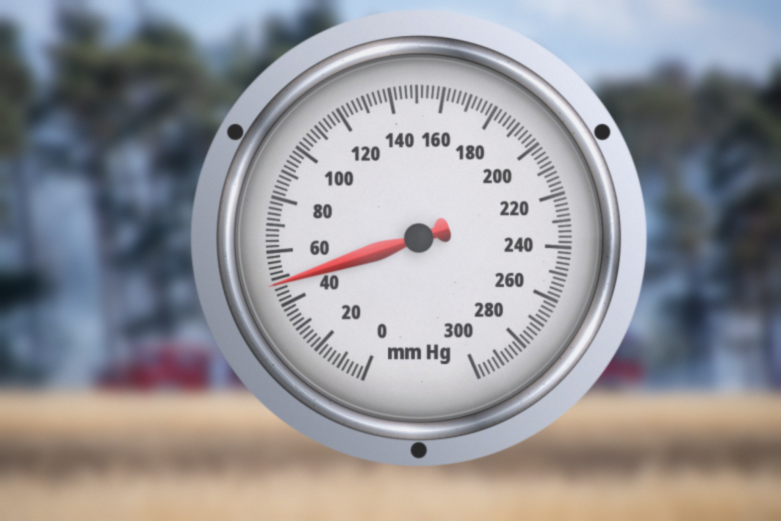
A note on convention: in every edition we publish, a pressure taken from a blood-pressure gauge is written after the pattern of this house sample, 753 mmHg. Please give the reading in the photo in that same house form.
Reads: 48 mmHg
